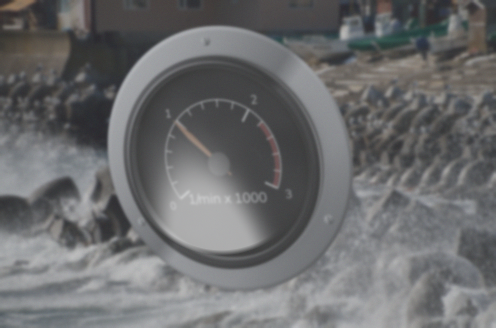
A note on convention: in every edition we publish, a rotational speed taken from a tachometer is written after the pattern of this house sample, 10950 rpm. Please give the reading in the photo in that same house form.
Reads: 1000 rpm
